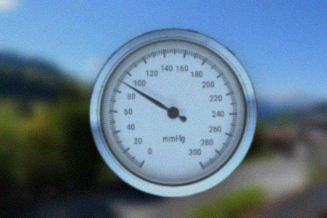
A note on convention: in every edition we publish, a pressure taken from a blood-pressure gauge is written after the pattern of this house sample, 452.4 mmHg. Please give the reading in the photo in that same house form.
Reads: 90 mmHg
